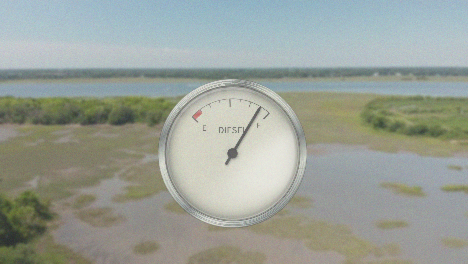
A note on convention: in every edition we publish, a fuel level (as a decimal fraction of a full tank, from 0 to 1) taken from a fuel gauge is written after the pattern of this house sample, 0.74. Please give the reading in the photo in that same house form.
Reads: 0.875
